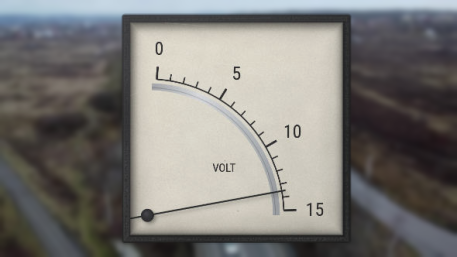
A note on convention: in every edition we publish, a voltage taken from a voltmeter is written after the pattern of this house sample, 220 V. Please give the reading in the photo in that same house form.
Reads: 13.5 V
